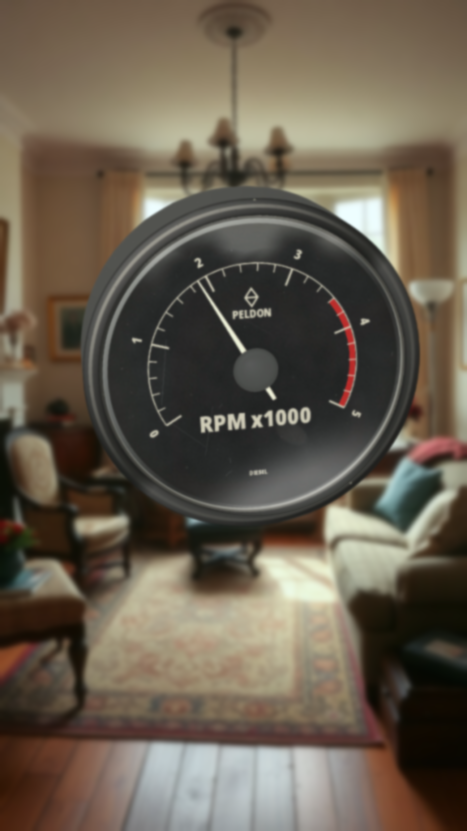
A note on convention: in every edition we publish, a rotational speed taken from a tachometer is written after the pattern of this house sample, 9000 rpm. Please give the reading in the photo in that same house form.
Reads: 1900 rpm
